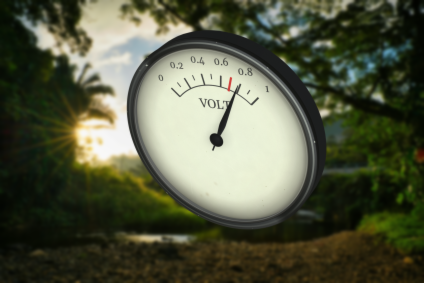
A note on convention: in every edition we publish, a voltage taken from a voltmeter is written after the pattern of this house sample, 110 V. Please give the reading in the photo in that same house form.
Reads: 0.8 V
